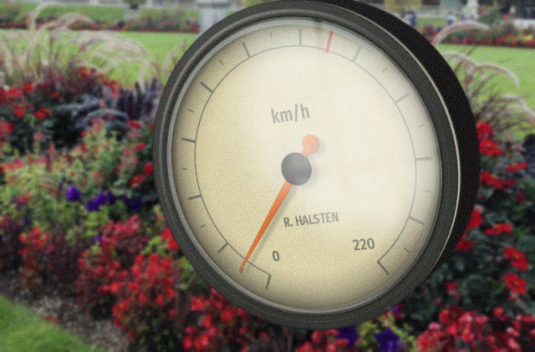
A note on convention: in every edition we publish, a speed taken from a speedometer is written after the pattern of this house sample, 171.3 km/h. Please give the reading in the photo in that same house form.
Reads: 10 km/h
